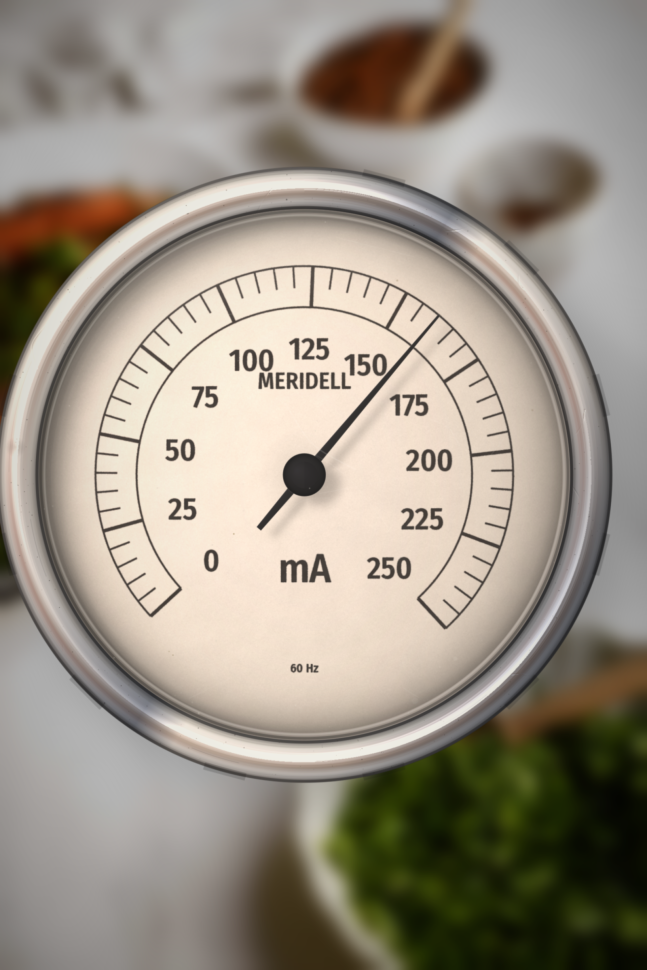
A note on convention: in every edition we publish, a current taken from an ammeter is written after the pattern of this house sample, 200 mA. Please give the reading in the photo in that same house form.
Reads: 160 mA
